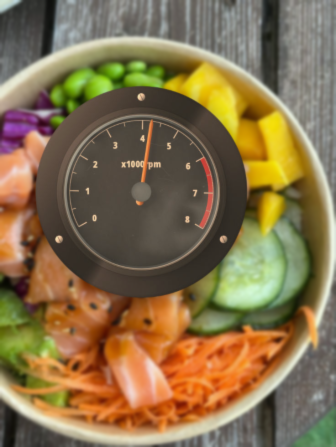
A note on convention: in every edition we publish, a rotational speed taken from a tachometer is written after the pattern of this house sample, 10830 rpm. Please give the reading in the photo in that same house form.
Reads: 4250 rpm
